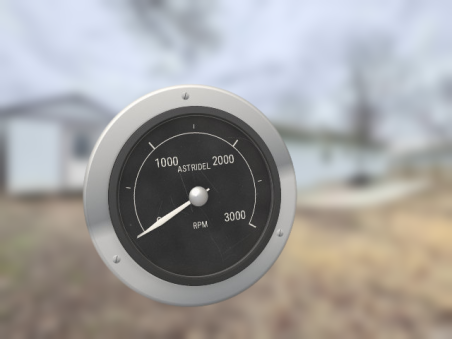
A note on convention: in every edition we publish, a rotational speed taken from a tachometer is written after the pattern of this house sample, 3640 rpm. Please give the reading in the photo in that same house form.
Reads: 0 rpm
